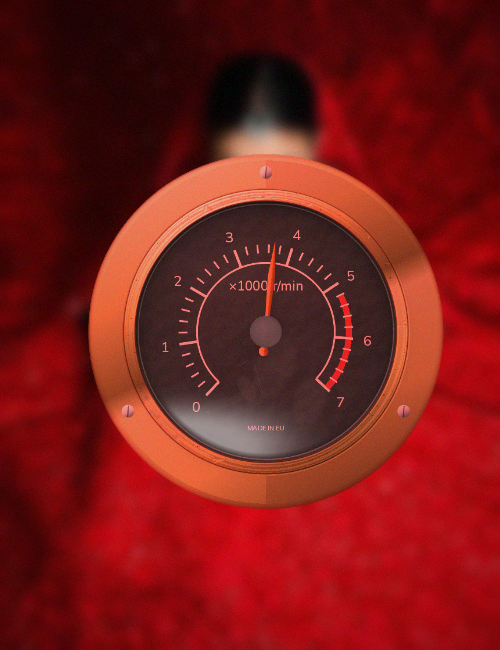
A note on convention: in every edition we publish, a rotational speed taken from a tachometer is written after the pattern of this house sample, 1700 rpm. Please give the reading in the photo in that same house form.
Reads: 3700 rpm
